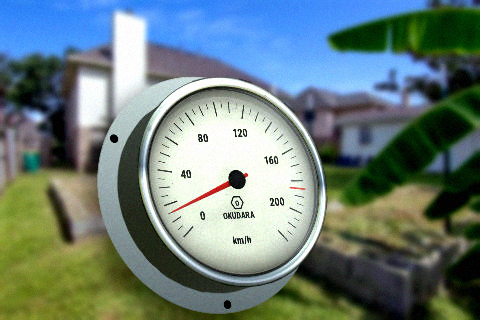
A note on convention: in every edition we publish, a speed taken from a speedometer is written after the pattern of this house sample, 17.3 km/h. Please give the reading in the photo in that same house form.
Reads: 15 km/h
